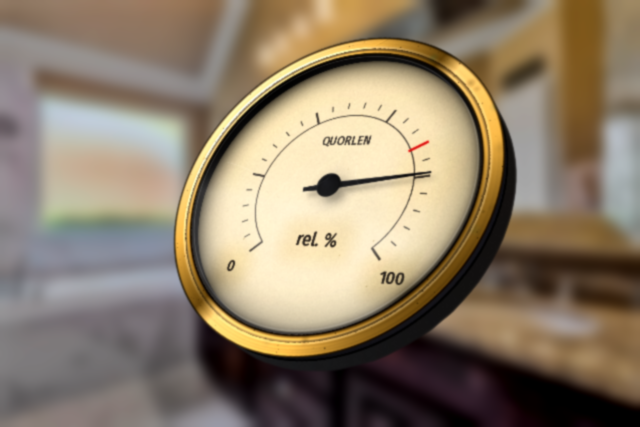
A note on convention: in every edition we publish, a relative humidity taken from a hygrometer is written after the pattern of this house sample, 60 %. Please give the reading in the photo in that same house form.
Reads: 80 %
